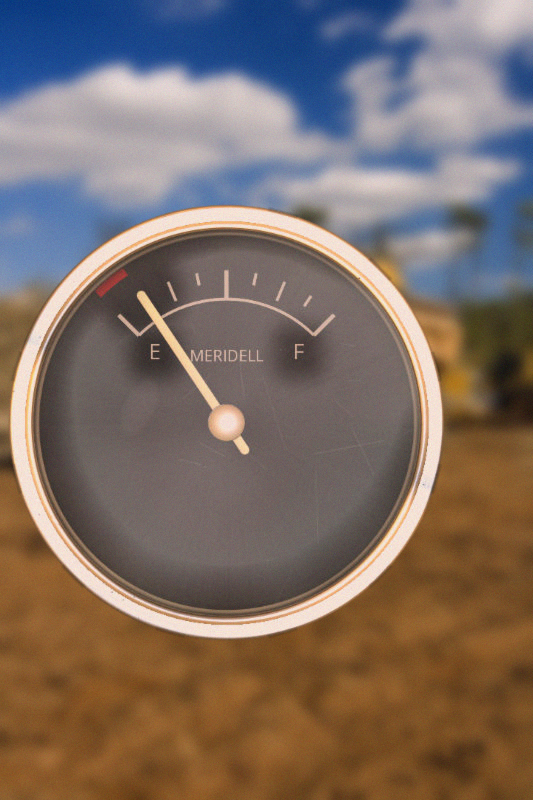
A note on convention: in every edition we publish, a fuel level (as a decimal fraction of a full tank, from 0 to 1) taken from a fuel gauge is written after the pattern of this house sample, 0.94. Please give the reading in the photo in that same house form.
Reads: 0.125
